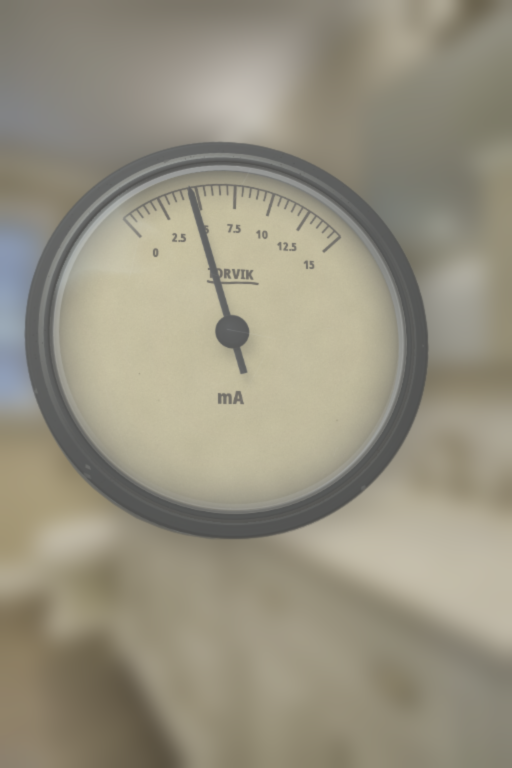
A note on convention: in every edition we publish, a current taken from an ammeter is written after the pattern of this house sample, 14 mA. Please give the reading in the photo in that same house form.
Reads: 4.5 mA
